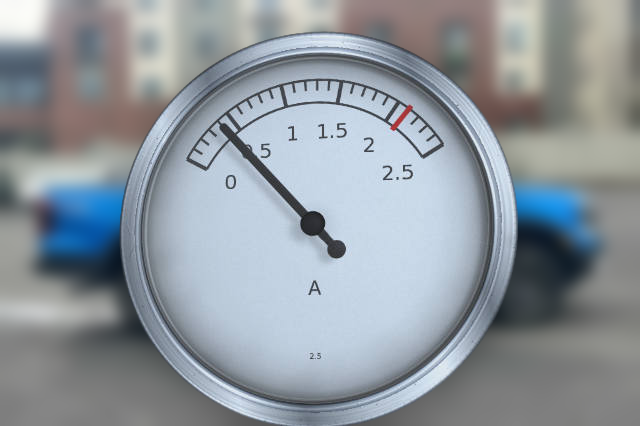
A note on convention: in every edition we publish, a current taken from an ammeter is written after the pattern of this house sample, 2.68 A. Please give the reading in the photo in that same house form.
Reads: 0.4 A
